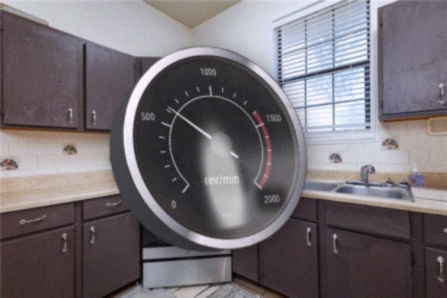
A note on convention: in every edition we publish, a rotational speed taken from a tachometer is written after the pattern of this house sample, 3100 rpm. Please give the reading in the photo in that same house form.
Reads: 600 rpm
